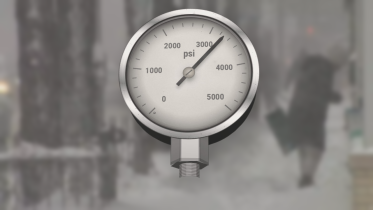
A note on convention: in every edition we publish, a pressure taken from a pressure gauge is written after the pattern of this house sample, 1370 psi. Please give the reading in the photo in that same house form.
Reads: 3300 psi
